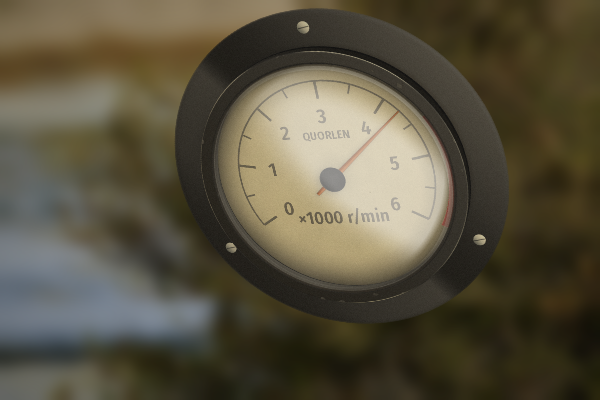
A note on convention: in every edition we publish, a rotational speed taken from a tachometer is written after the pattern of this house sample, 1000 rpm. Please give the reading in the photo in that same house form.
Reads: 4250 rpm
